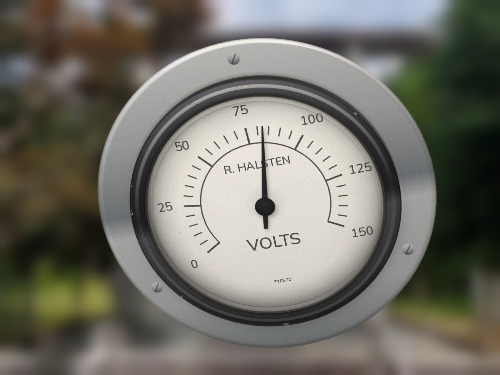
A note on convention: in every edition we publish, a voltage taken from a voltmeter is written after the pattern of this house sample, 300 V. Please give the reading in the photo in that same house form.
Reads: 82.5 V
